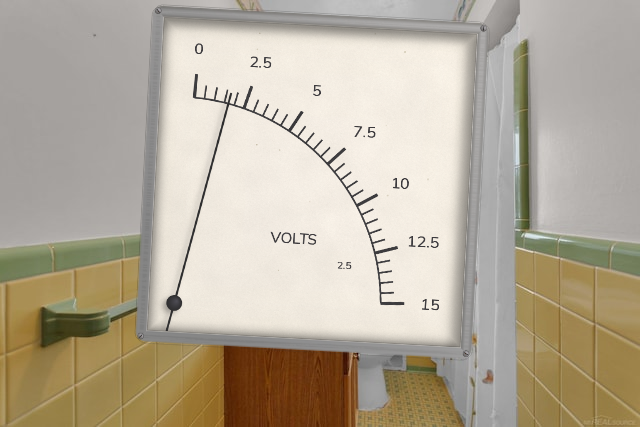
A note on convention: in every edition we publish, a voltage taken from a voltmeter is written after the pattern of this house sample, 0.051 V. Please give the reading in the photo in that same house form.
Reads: 1.75 V
